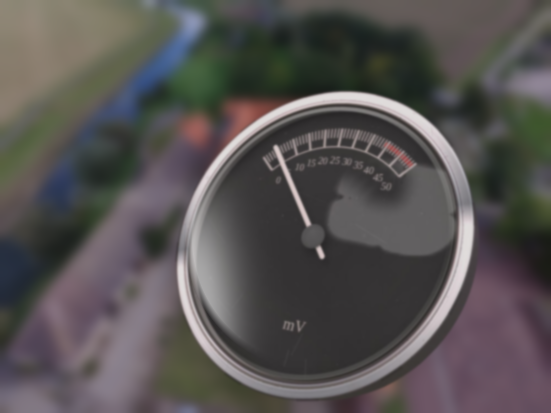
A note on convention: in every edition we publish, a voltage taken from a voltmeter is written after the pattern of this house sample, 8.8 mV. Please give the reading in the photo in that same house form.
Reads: 5 mV
